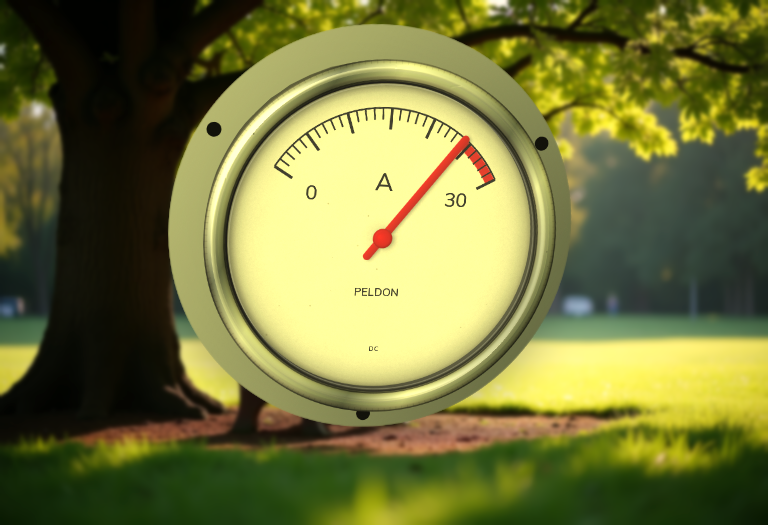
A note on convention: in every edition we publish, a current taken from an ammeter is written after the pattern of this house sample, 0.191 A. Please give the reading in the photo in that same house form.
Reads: 24 A
